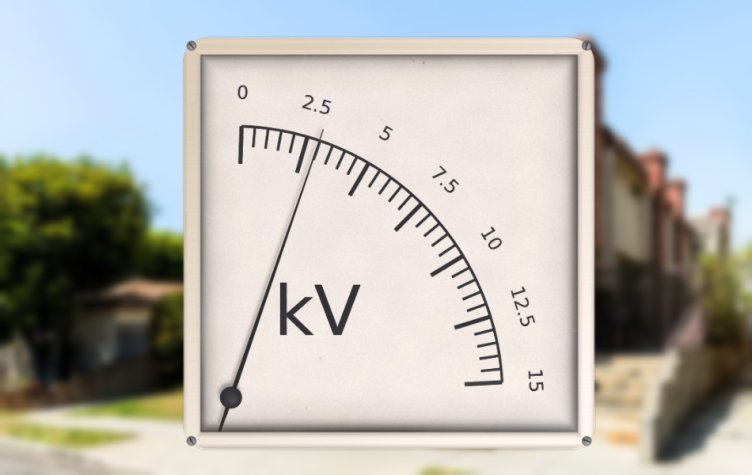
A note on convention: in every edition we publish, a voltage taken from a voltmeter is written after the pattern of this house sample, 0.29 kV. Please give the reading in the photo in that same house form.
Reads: 3 kV
